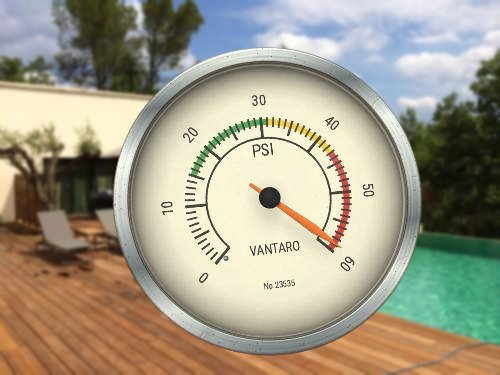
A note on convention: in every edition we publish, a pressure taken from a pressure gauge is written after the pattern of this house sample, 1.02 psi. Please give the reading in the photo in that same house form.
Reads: 59 psi
